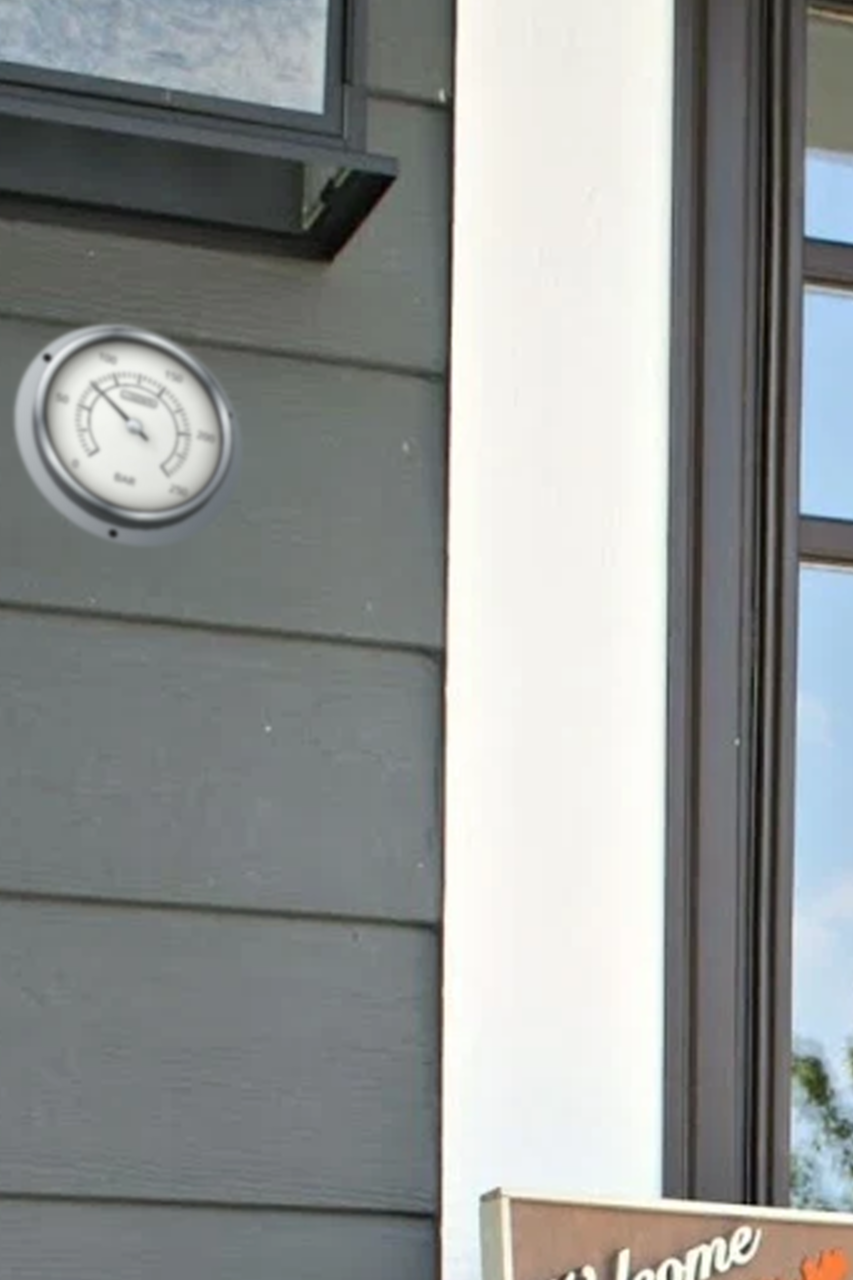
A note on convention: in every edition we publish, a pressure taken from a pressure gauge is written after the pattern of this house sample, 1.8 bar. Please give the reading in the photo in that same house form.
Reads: 75 bar
